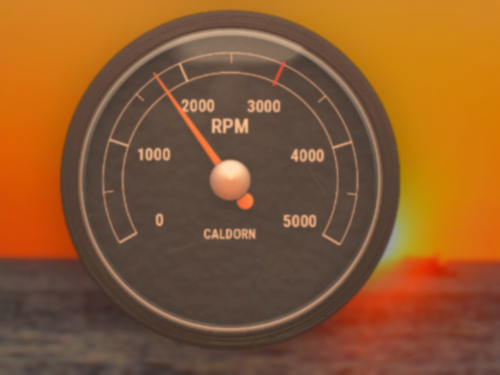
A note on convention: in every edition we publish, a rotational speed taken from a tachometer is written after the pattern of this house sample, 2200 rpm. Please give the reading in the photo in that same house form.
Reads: 1750 rpm
